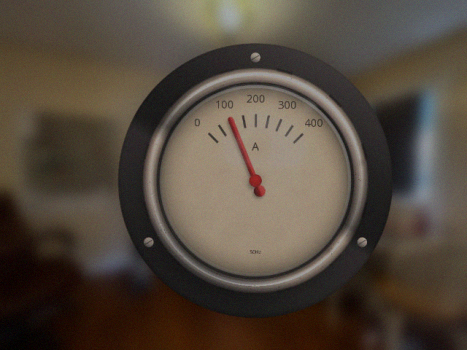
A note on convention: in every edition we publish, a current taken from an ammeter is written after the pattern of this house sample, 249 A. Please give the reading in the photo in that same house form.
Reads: 100 A
